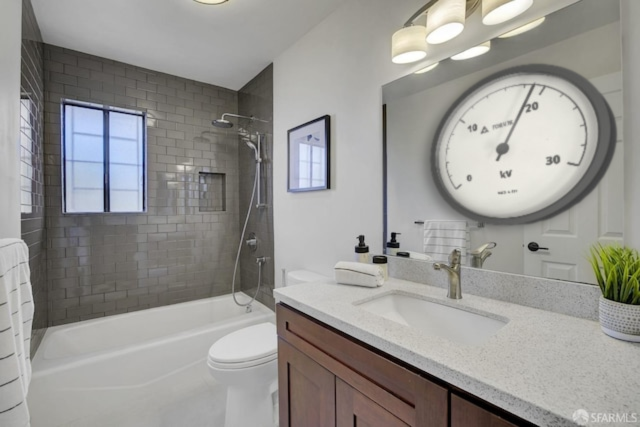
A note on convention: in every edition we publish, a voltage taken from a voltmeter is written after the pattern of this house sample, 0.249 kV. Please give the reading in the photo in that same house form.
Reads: 19 kV
